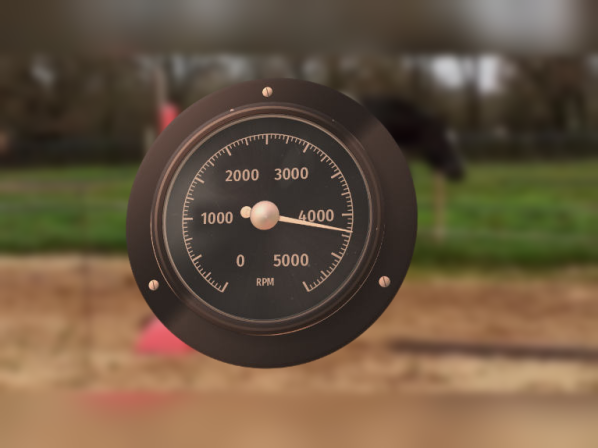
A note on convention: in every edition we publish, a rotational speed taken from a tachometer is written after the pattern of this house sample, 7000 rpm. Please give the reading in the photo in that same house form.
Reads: 4200 rpm
